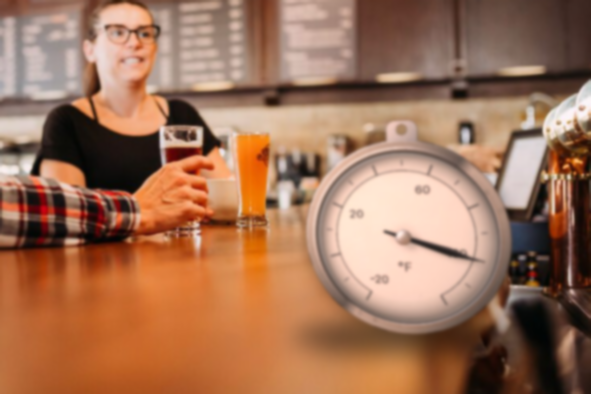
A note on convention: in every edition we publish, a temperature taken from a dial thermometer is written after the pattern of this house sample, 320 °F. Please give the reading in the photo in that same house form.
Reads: 100 °F
